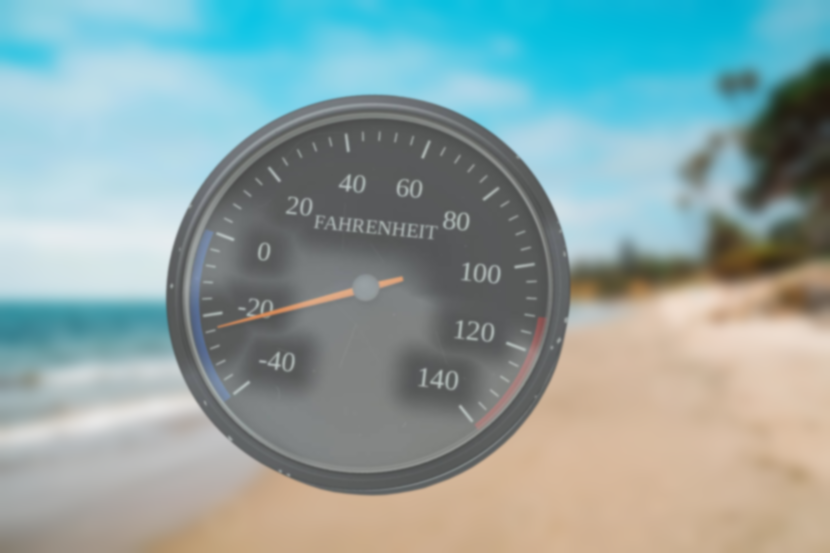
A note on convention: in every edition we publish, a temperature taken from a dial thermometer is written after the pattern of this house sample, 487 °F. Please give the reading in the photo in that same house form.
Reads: -24 °F
